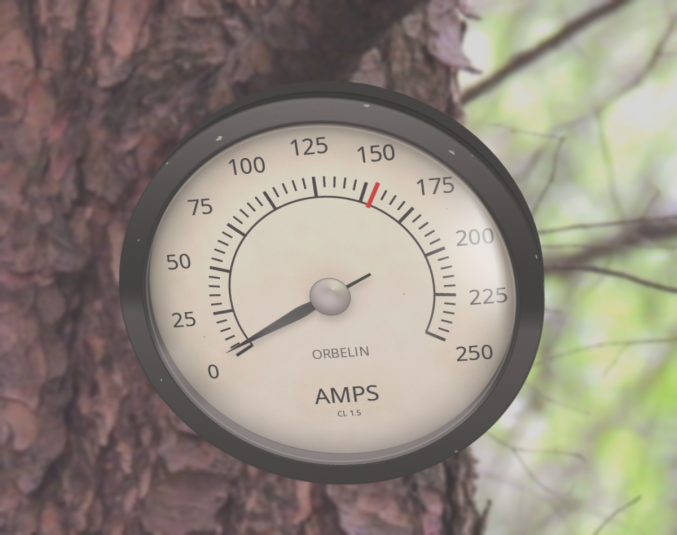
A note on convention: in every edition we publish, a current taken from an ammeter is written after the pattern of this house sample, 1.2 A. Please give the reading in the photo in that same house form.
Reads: 5 A
